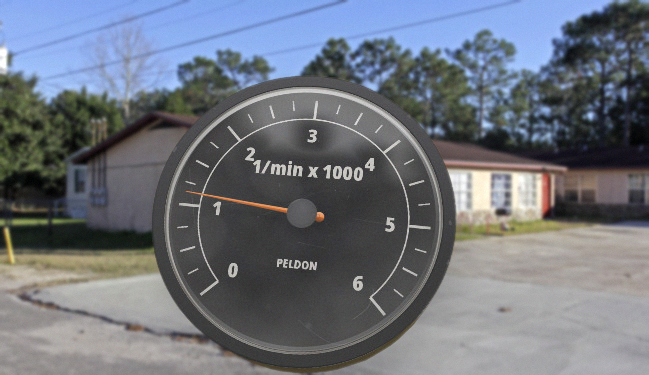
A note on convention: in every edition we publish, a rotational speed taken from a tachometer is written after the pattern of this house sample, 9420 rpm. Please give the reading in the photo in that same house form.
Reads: 1125 rpm
